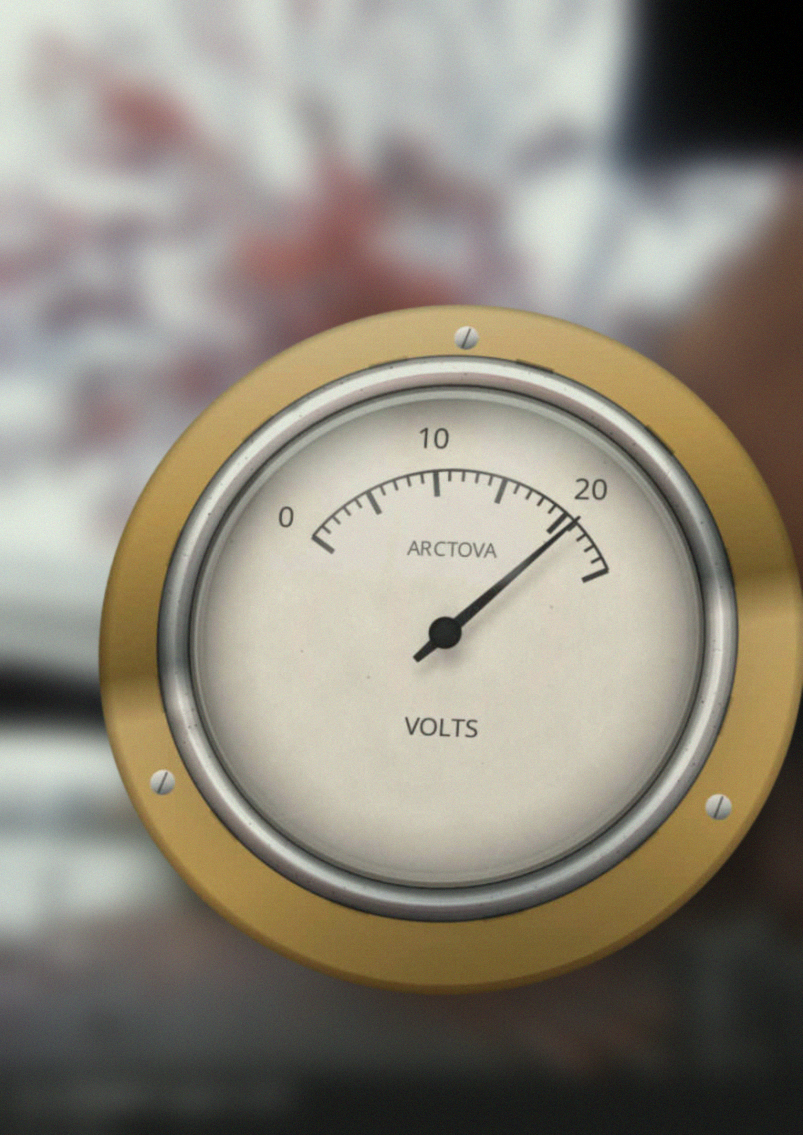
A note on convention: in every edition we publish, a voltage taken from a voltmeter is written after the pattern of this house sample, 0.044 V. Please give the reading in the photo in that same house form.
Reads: 21 V
